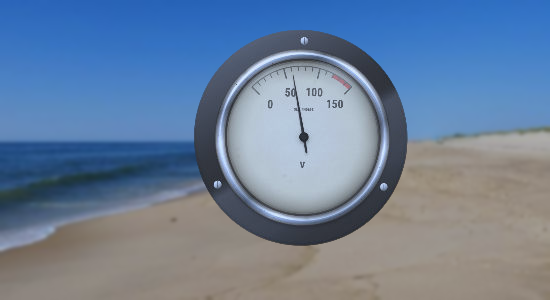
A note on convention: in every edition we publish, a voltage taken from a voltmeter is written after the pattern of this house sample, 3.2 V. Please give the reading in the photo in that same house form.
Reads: 60 V
